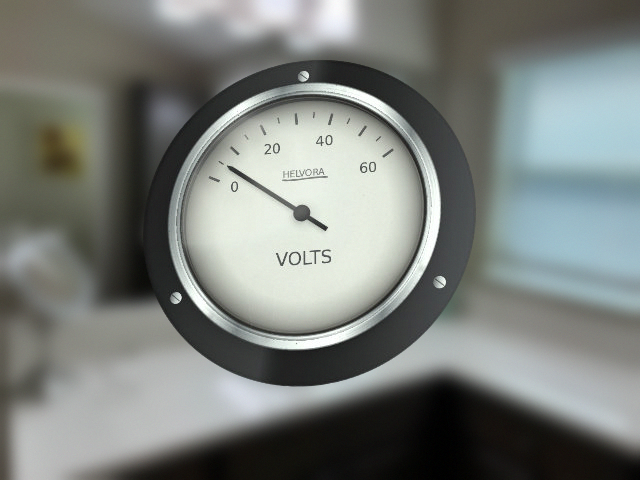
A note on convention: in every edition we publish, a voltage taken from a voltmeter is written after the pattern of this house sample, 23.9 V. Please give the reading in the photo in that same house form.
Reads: 5 V
